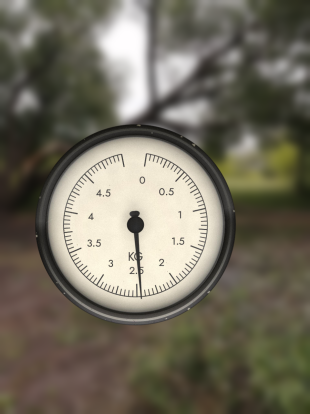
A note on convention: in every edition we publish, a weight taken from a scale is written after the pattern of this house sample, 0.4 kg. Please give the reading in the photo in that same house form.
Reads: 2.45 kg
